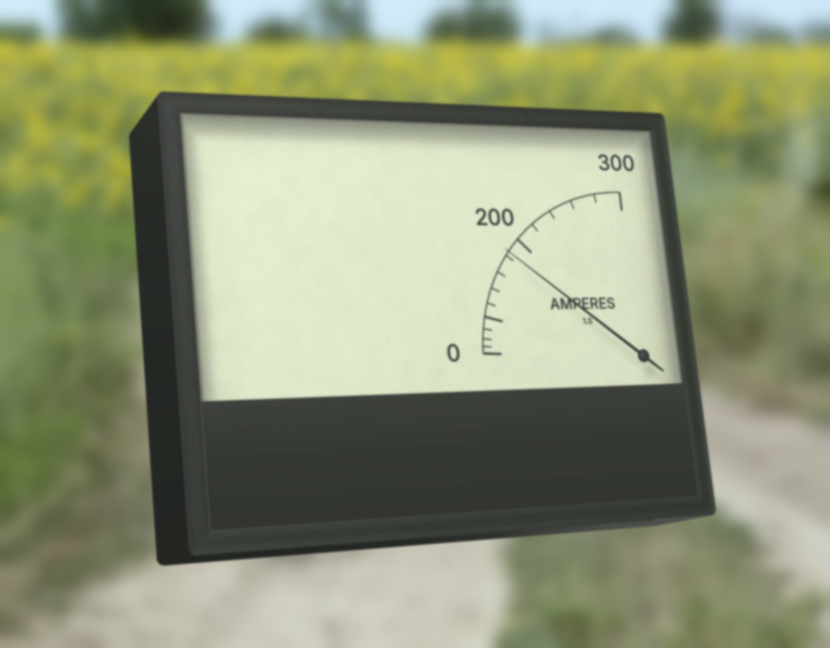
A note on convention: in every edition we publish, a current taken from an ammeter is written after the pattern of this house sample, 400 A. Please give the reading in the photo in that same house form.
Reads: 180 A
